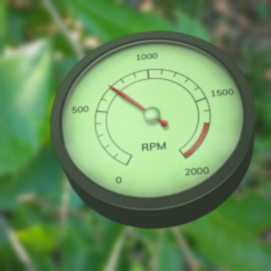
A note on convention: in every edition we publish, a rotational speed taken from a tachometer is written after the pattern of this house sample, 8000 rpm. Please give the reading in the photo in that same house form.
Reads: 700 rpm
